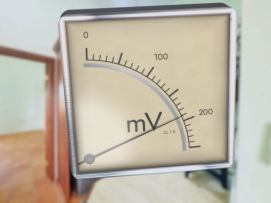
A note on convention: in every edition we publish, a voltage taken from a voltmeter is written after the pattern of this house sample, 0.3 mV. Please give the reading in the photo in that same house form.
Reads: 190 mV
